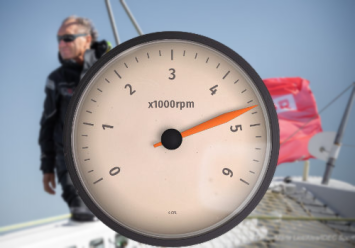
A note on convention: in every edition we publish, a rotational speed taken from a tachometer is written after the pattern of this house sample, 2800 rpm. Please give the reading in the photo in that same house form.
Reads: 4700 rpm
